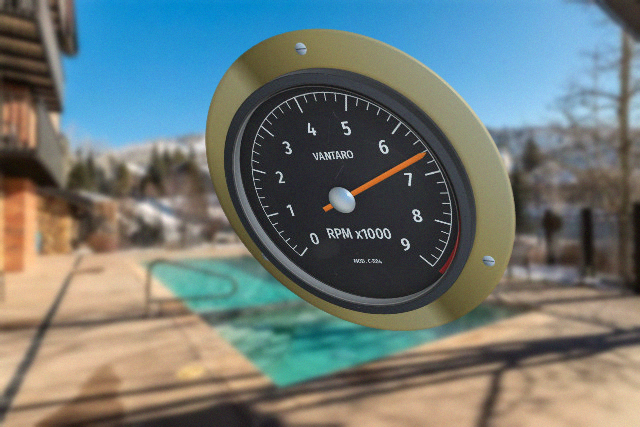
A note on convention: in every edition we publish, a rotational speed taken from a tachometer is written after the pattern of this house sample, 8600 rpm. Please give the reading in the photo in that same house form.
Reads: 6600 rpm
